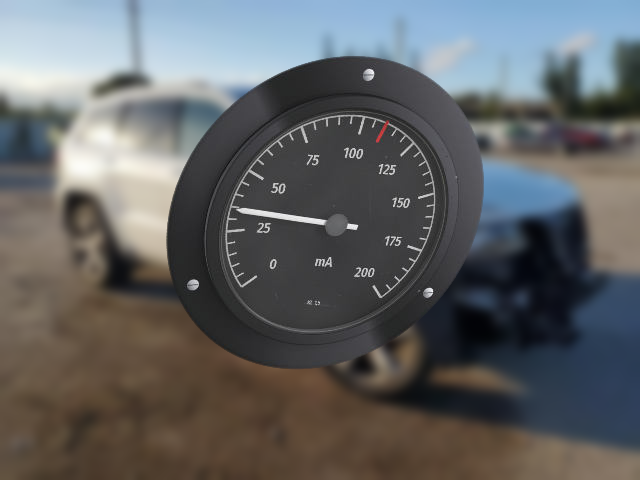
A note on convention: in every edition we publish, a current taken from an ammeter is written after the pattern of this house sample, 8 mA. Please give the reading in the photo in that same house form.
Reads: 35 mA
